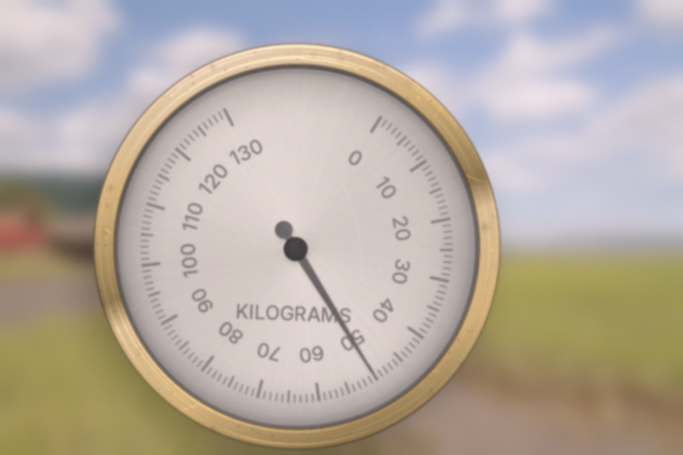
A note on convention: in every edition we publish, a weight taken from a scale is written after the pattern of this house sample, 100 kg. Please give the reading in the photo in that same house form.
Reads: 50 kg
